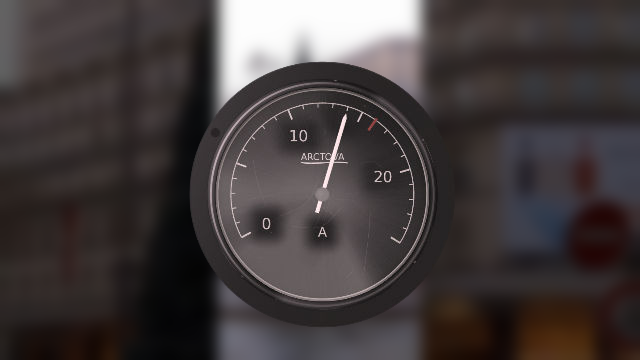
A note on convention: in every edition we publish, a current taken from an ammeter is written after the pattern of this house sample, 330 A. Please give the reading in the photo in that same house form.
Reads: 14 A
